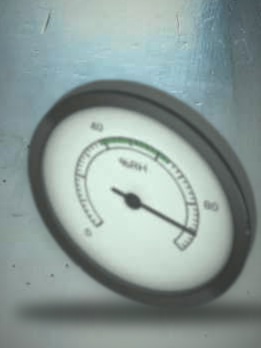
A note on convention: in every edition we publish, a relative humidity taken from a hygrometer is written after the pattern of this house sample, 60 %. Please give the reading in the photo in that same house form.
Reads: 90 %
